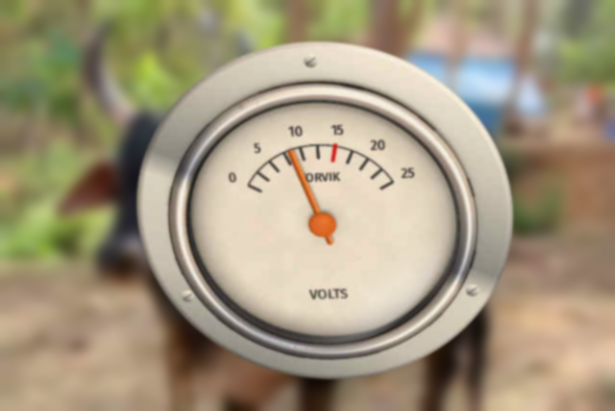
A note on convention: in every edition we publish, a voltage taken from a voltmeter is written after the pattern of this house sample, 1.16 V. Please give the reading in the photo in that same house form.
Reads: 8.75 V
